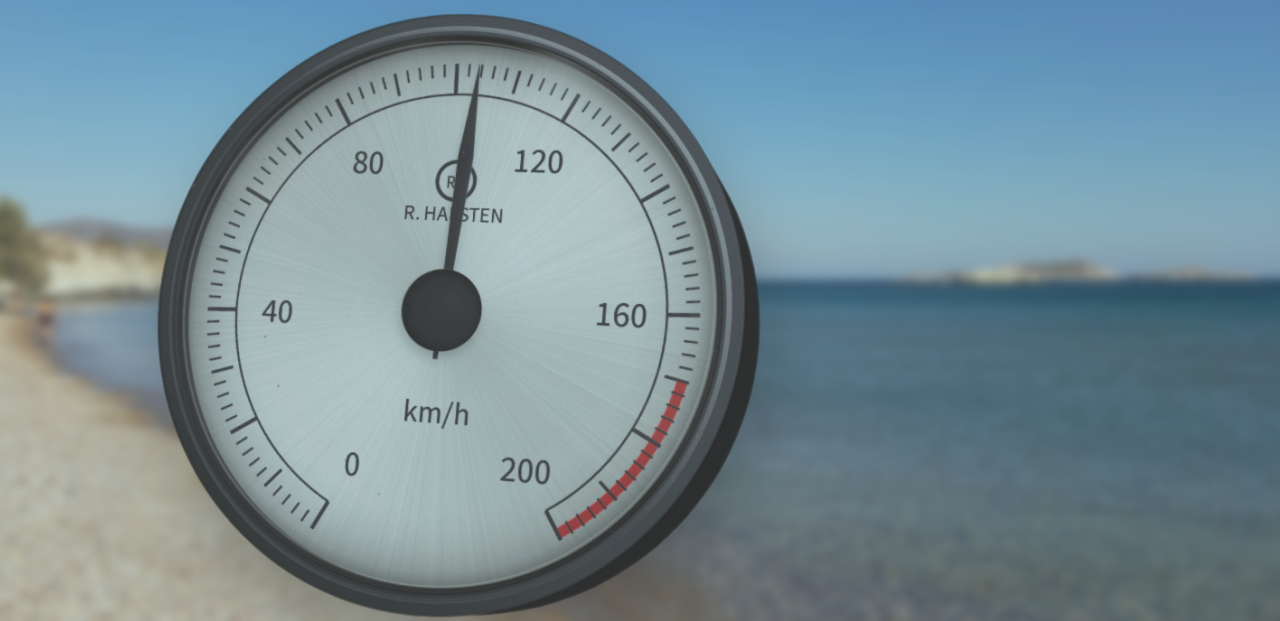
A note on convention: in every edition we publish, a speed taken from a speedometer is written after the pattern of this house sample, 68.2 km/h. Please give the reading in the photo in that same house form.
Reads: 104 km/h
